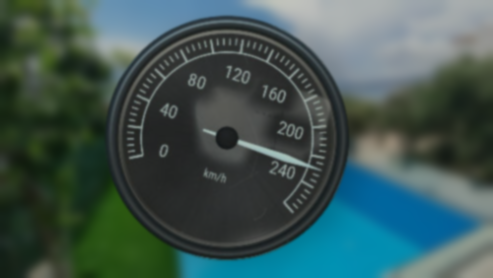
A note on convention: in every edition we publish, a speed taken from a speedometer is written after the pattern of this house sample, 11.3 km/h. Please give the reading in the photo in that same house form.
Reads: 228 km/h
